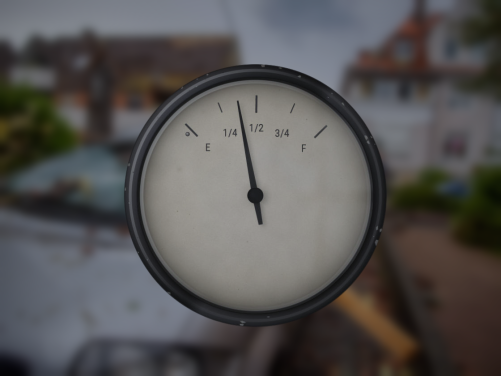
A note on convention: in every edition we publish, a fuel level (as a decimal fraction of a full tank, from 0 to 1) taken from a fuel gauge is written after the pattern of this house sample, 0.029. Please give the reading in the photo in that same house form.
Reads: 0.375
